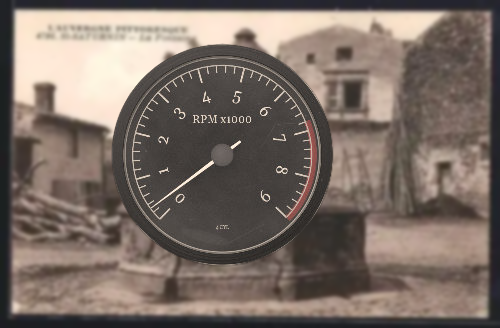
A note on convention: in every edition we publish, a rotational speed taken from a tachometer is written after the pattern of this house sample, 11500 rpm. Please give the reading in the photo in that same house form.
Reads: 300 rpm
